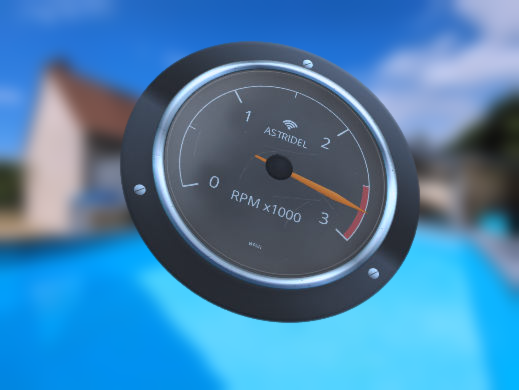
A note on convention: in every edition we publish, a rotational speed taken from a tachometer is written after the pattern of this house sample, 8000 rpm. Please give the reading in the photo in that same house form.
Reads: 2750 rpm
